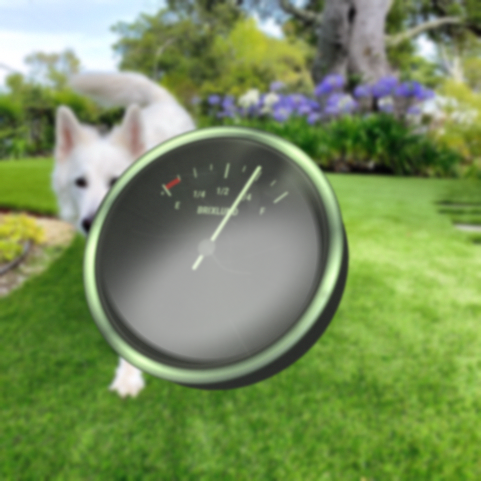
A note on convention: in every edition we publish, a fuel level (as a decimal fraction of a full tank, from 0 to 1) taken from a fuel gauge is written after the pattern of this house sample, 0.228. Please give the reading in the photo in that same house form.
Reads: 0.75
